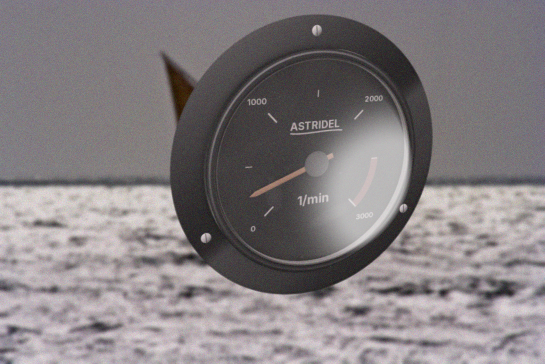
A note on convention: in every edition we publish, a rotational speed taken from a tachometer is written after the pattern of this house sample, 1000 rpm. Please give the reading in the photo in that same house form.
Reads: 250 rpm
